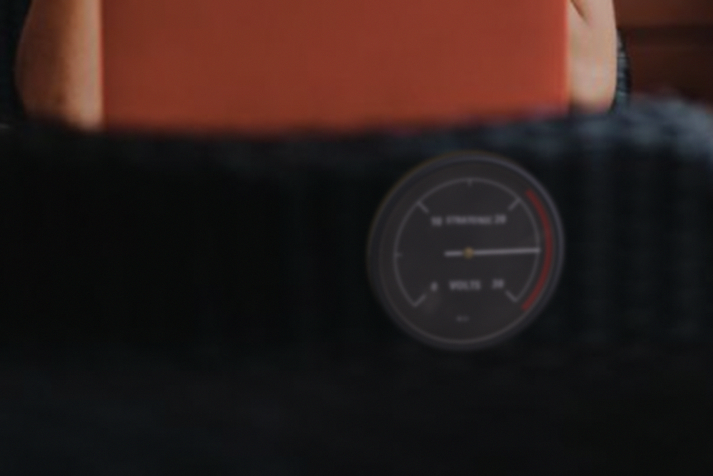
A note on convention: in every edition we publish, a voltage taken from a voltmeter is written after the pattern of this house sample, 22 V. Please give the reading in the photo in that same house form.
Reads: 25 V
